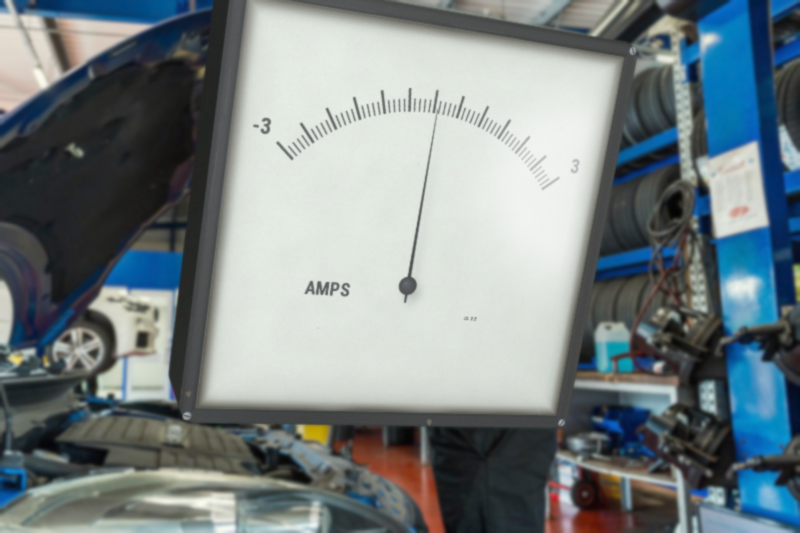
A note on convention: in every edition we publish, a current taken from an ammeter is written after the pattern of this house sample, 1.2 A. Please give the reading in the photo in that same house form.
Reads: 0 A
